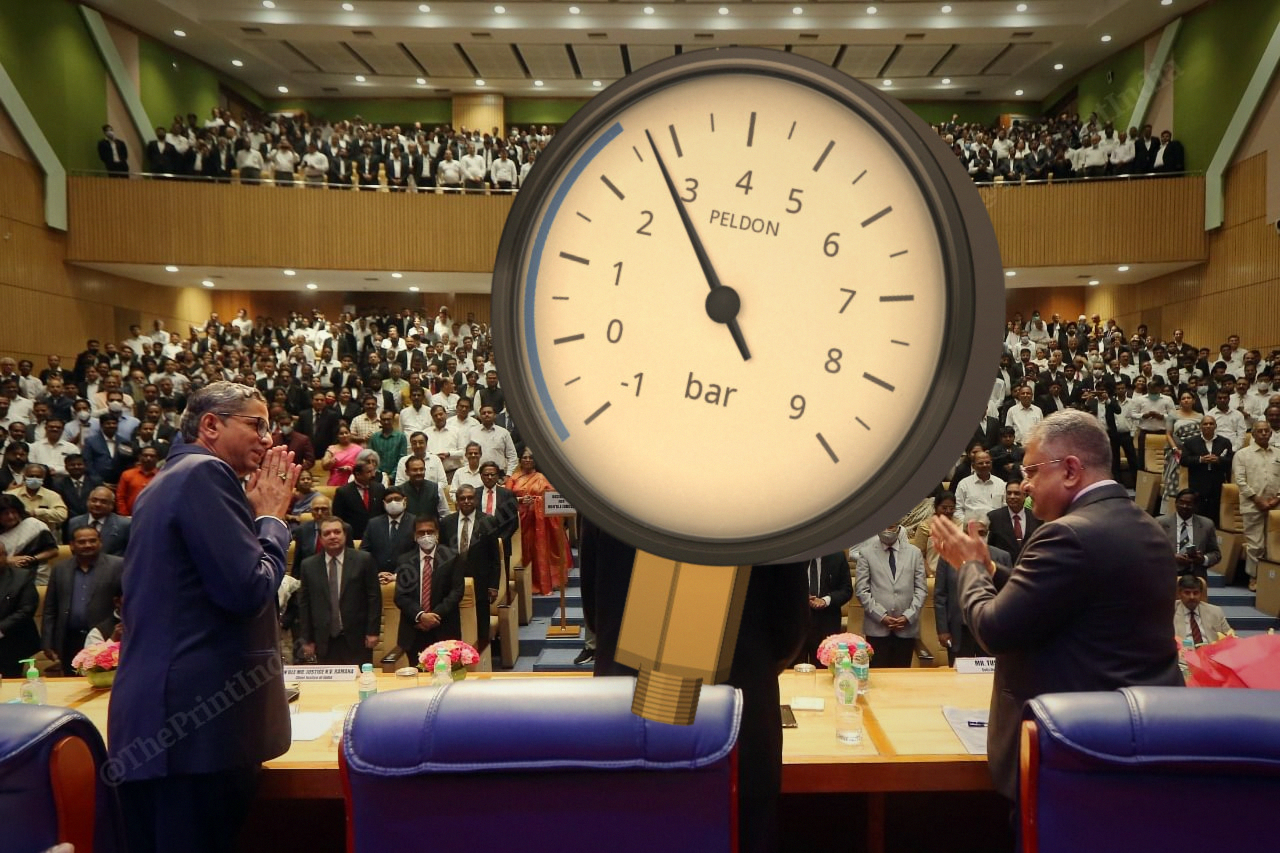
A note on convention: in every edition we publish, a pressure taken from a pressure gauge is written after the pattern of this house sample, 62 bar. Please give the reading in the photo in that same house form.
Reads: 2.75 bar
